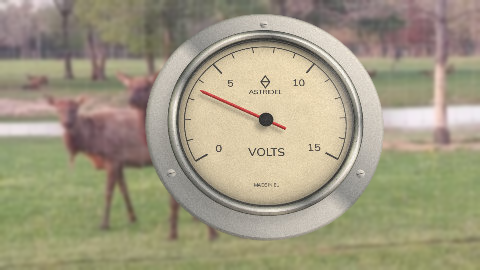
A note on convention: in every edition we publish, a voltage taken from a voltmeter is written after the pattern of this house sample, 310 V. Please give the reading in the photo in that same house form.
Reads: 3.5 V
